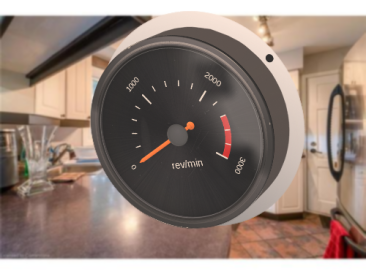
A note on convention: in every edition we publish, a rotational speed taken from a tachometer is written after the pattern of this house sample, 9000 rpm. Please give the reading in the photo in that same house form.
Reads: 0 rpm
